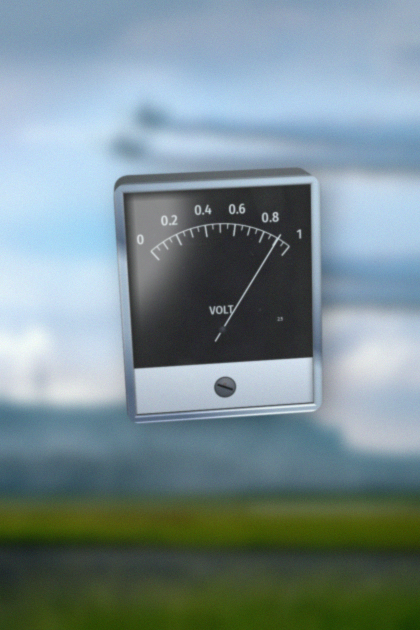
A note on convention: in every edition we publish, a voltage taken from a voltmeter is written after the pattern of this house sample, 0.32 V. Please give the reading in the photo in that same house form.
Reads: 0.9 V
